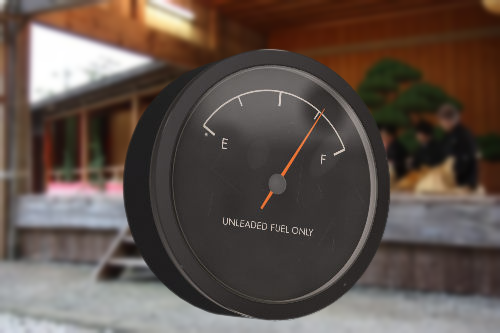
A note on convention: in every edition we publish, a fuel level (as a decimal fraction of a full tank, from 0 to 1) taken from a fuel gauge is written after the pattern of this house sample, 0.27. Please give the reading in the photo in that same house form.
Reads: 0.75
